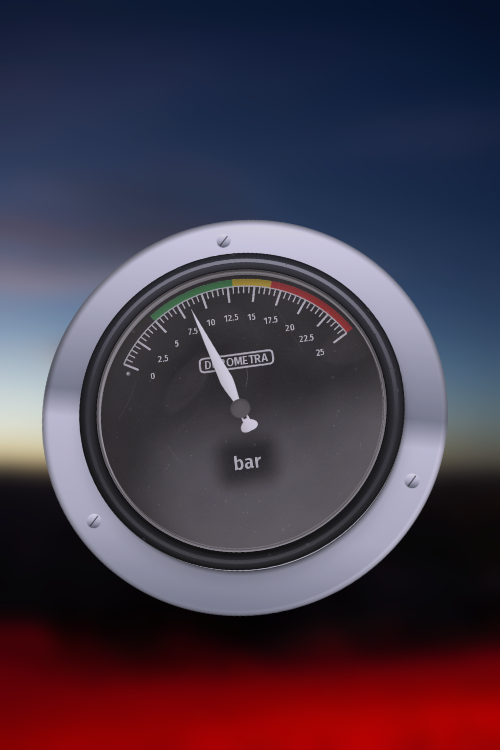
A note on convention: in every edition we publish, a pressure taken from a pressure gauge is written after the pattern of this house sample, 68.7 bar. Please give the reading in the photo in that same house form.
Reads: 8.5 bar
